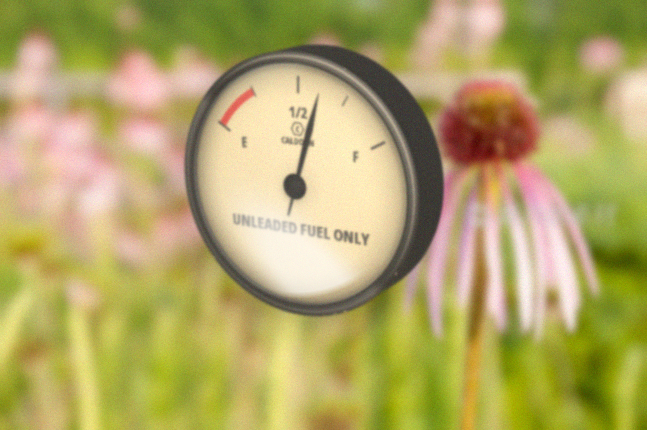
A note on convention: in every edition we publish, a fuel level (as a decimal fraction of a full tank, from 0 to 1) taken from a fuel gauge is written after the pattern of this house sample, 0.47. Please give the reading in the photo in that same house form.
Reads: 0.625
